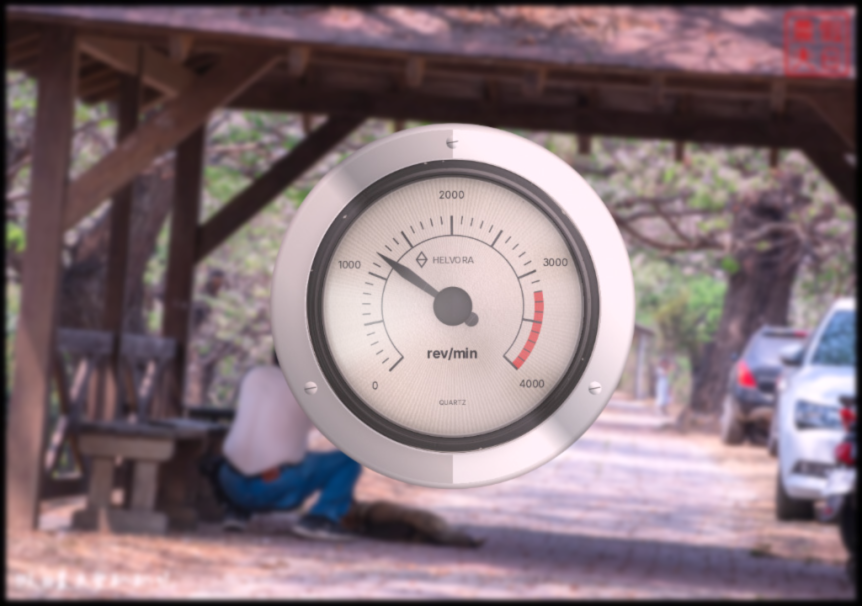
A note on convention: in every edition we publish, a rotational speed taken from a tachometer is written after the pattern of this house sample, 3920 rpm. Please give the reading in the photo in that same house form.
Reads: 1200 rpm
